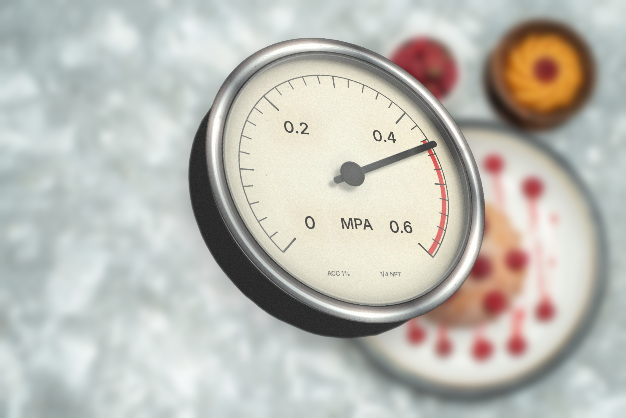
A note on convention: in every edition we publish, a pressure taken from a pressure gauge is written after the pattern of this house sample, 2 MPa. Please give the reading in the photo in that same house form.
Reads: 0.45 MPa
